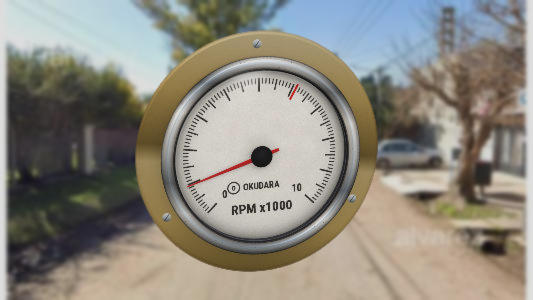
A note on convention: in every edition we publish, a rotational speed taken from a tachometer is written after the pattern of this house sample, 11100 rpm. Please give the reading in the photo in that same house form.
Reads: 1000 rpm
